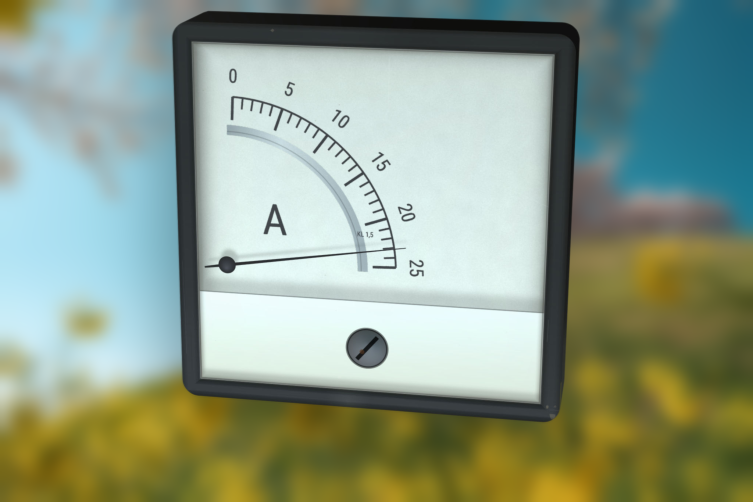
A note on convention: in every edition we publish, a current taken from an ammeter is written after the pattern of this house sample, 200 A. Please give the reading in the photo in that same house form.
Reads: 23 A
